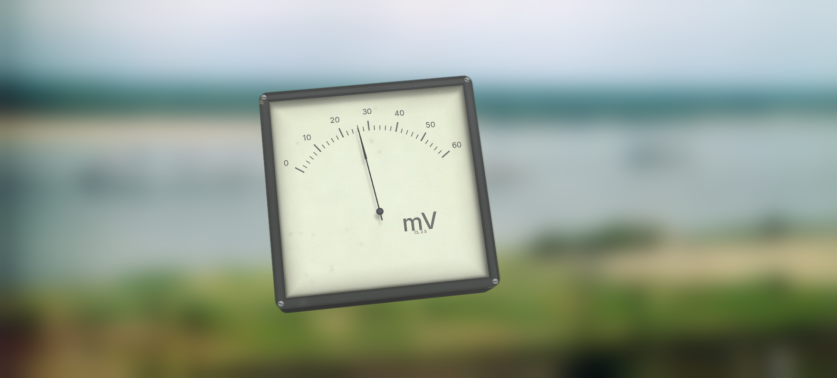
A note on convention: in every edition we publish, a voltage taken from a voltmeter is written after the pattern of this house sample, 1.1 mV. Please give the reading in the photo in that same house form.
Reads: 26 mV
